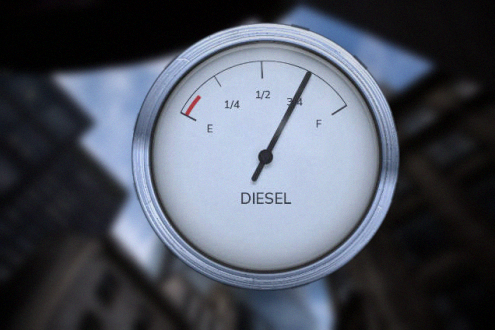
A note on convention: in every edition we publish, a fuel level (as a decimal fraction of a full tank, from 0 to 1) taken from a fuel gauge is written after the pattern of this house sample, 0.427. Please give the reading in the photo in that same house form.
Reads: 0.75
